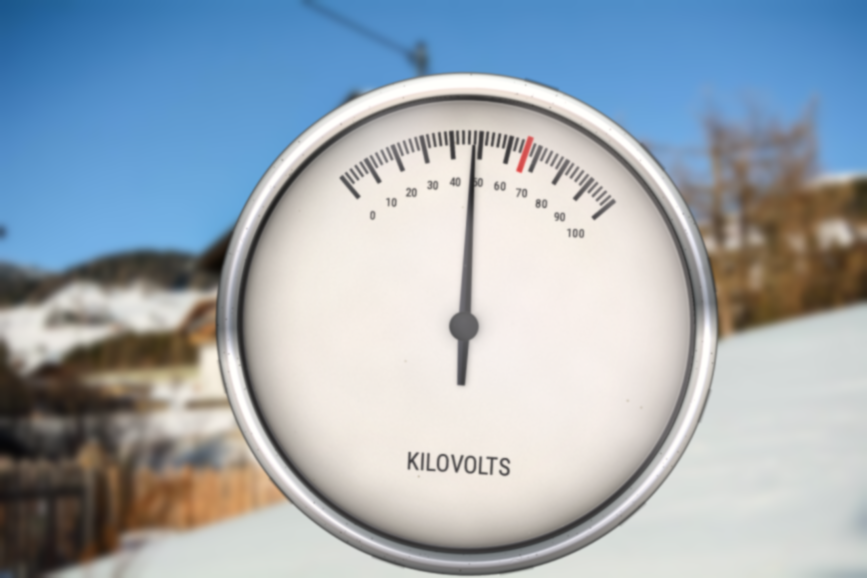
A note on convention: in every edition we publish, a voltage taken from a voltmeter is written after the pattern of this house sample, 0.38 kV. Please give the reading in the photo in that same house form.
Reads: 48 kV
